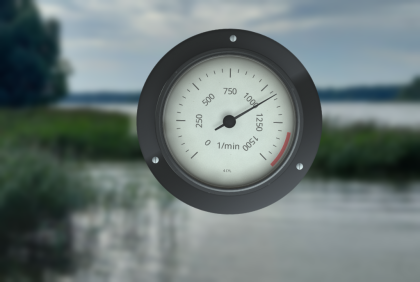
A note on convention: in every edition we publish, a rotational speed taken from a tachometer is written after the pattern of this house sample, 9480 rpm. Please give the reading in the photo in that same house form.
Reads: 1075 rpm
